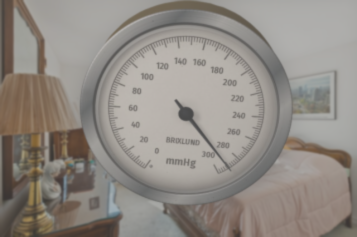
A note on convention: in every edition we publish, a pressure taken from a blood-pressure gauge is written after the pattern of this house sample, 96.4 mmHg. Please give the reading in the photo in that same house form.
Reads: 290 mmHg
